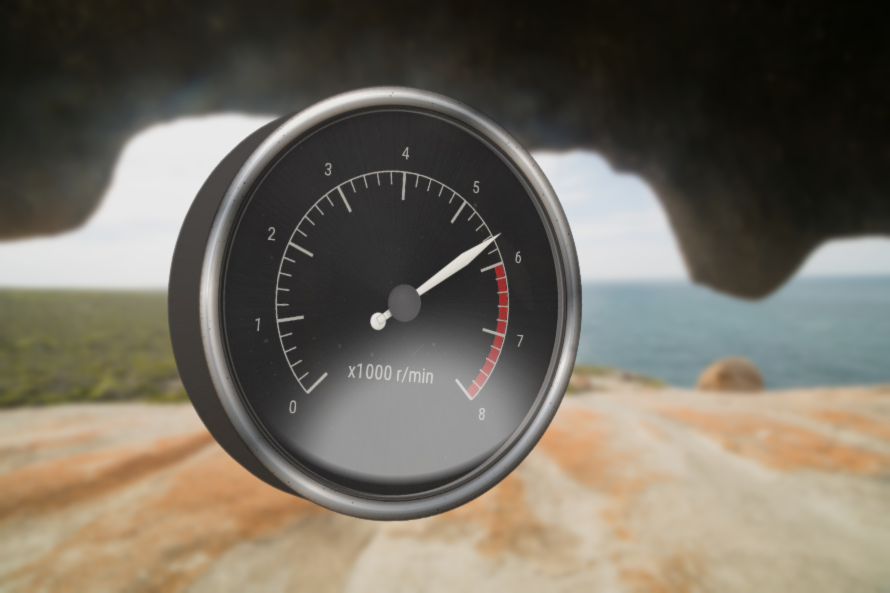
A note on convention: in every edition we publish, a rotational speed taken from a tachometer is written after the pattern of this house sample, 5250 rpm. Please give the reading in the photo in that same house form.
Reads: 5600 rpm
